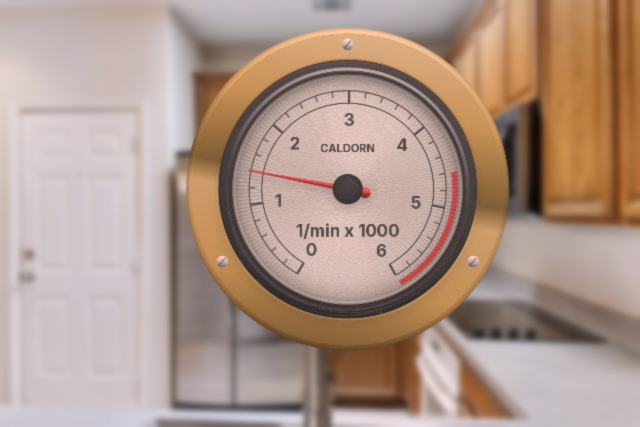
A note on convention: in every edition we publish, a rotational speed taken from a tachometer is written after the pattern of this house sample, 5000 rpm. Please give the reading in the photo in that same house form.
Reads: 1400 rpm
